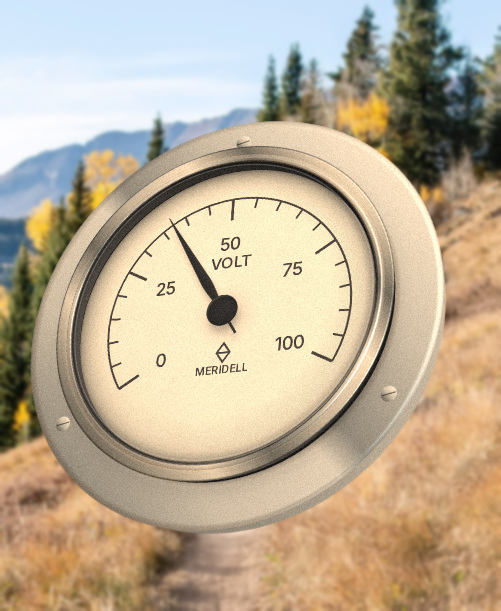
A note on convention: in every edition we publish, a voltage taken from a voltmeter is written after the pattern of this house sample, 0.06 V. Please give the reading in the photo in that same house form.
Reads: 37.5 V
